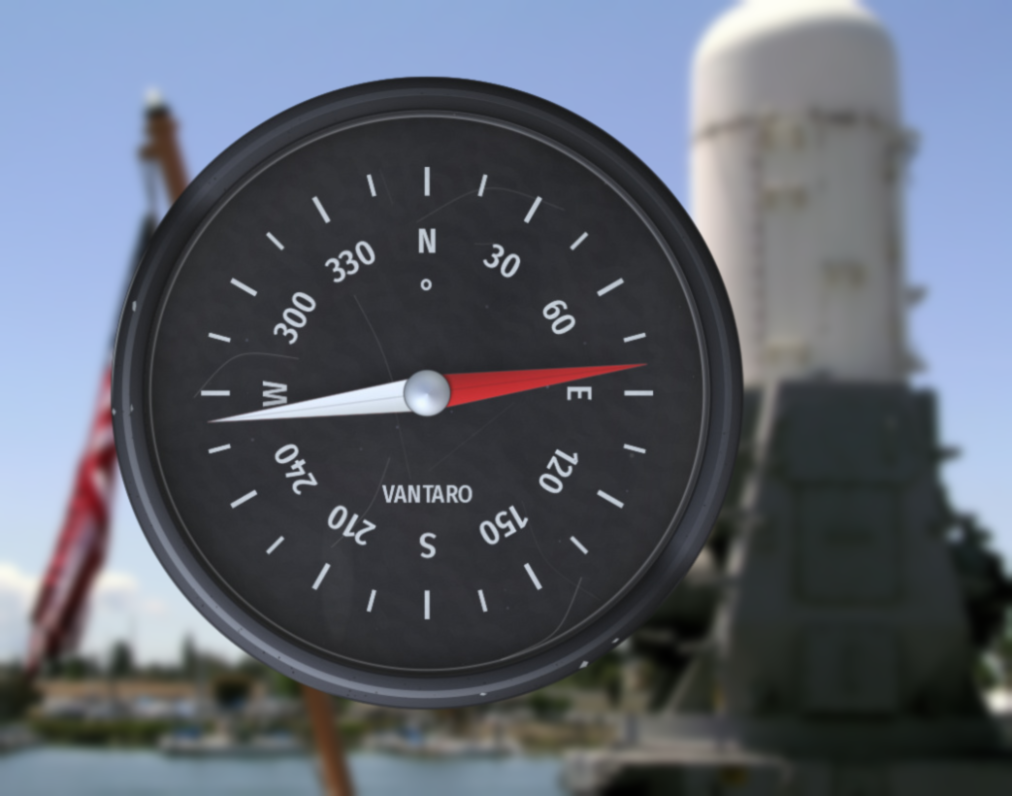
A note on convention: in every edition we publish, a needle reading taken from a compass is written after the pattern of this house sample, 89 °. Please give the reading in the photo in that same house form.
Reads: 82.5 °
